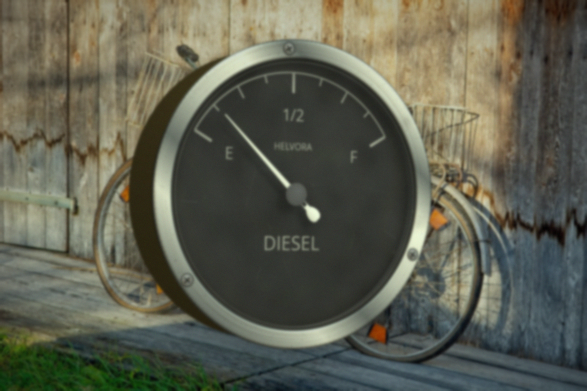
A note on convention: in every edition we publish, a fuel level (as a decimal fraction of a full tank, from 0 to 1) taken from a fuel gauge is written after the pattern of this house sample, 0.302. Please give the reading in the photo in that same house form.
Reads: 0.125
